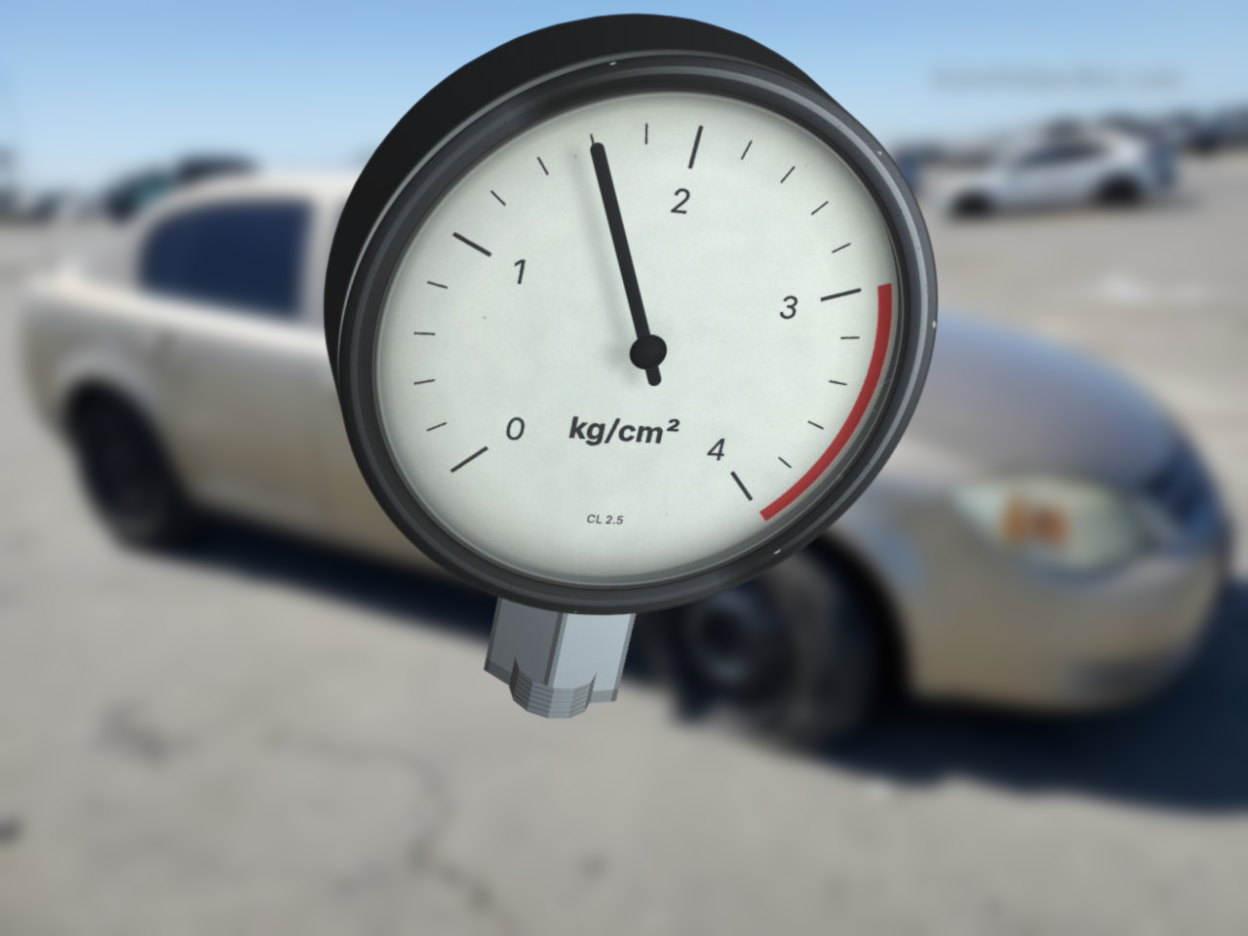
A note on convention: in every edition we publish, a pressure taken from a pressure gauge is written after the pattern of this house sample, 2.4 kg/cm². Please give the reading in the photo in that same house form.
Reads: 1.6 kg/cm²
